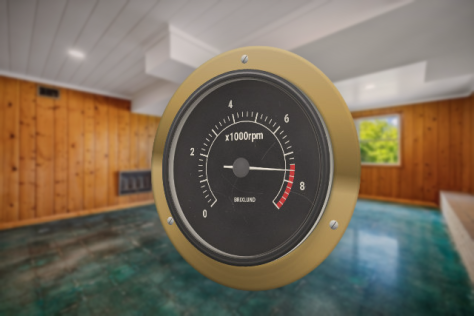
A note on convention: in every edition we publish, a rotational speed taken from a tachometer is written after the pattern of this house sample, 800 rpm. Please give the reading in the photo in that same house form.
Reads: 7600 rpm
